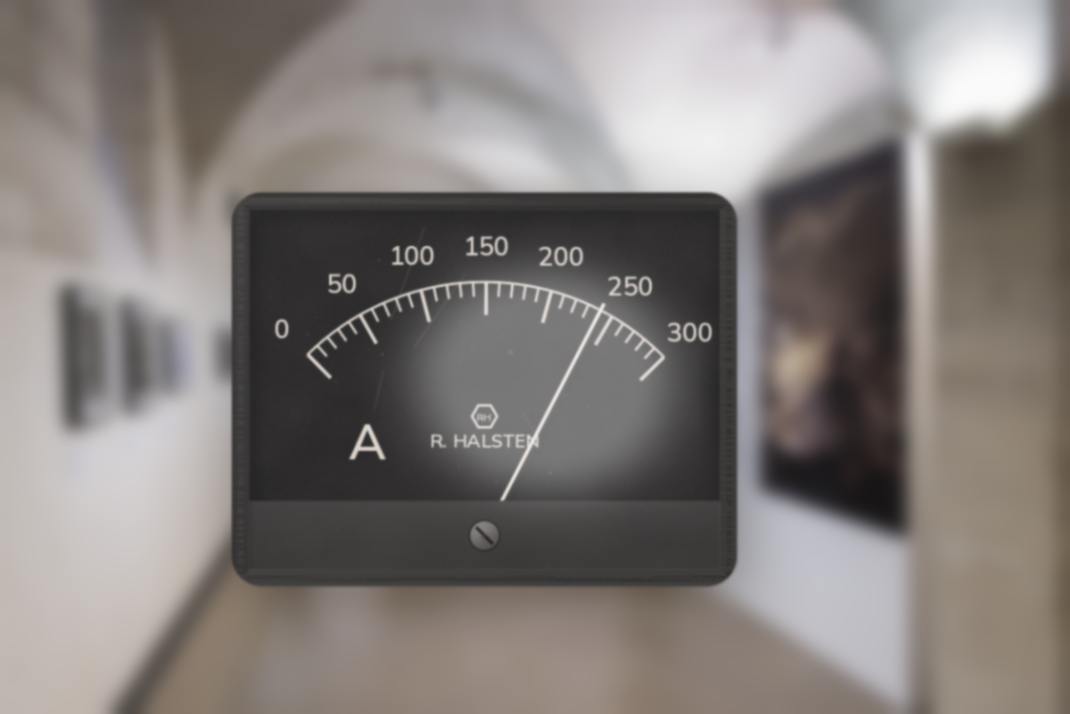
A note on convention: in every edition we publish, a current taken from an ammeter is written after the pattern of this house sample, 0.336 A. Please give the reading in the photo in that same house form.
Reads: 240 A
